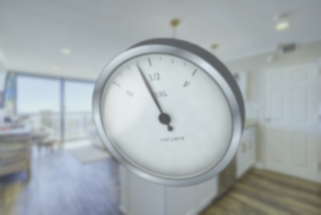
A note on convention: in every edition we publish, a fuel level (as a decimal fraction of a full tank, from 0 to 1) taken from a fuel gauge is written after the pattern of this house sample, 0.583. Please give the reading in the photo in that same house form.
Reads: 0.375
